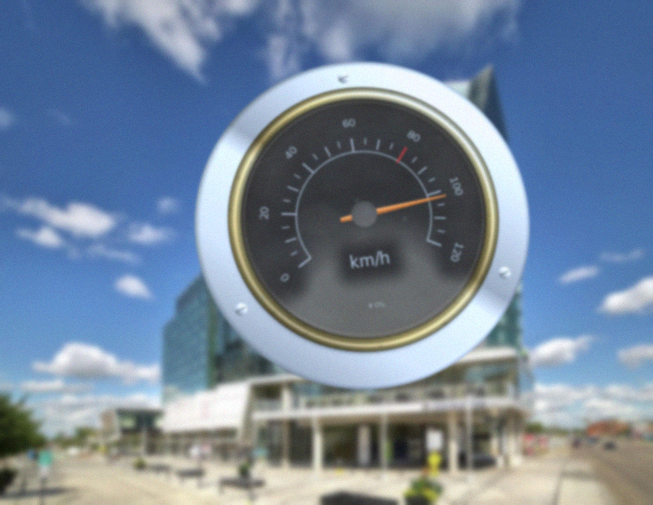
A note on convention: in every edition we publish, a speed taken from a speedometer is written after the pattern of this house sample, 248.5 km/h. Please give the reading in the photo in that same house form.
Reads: 102.5 km/h
